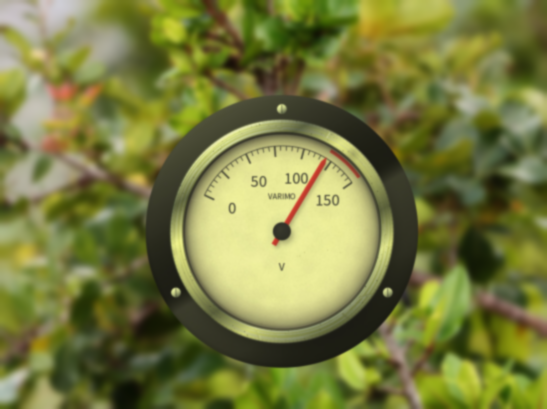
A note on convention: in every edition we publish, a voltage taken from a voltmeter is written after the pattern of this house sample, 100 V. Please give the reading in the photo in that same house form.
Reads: 120 V
